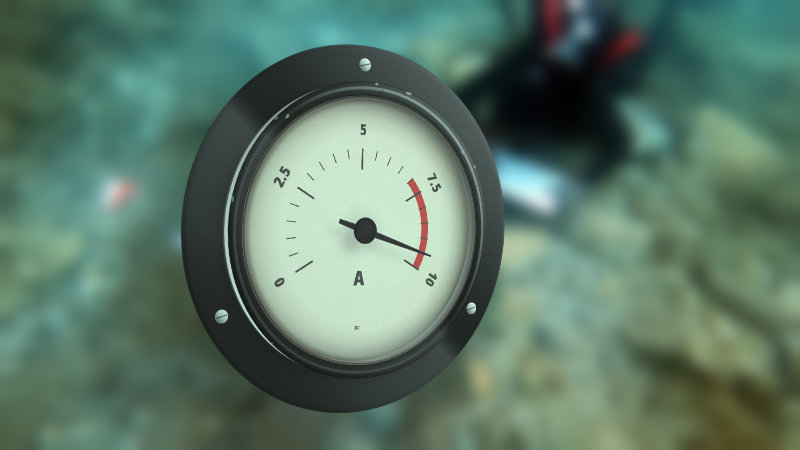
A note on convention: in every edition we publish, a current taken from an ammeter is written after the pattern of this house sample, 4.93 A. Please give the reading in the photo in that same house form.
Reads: 9.5 A
